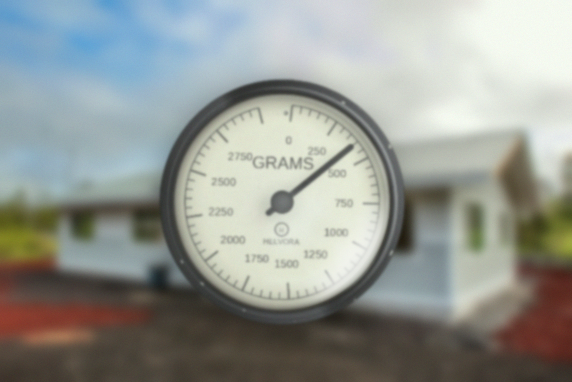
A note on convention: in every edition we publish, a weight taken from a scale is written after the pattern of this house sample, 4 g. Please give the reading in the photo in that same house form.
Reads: 400 g
